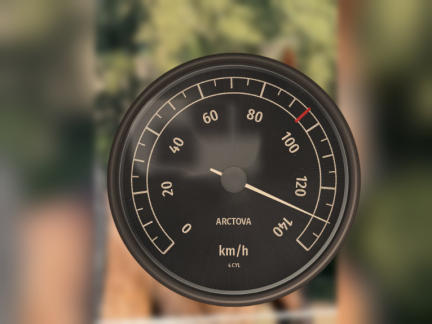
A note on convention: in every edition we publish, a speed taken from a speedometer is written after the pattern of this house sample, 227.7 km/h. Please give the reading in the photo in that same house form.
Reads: 130 km/h
